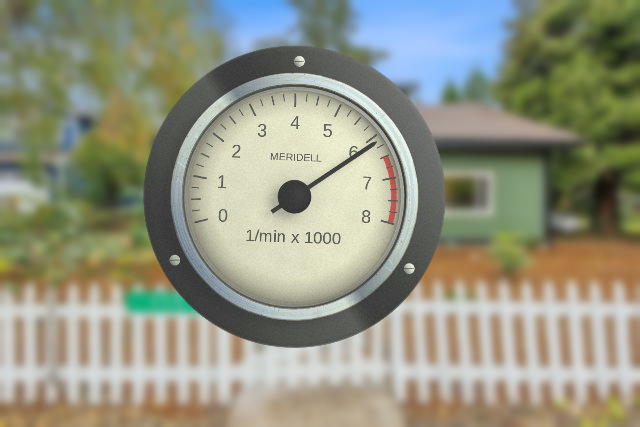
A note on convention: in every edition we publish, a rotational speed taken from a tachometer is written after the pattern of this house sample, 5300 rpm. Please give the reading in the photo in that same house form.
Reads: 6125 rpm
